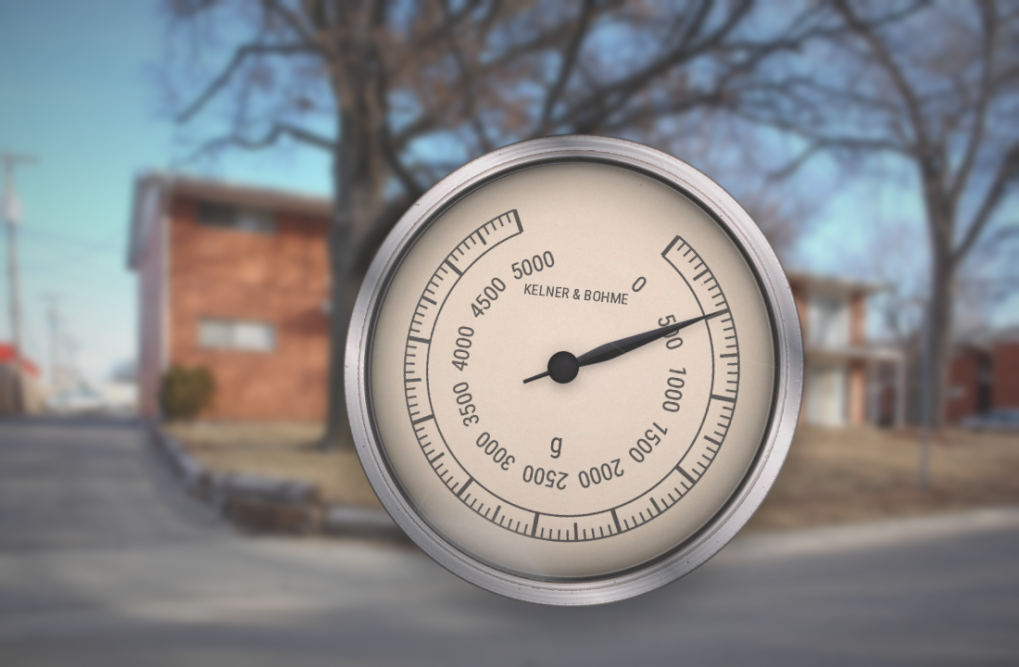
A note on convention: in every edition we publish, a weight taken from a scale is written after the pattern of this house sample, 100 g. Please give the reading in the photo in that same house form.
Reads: 500 g
